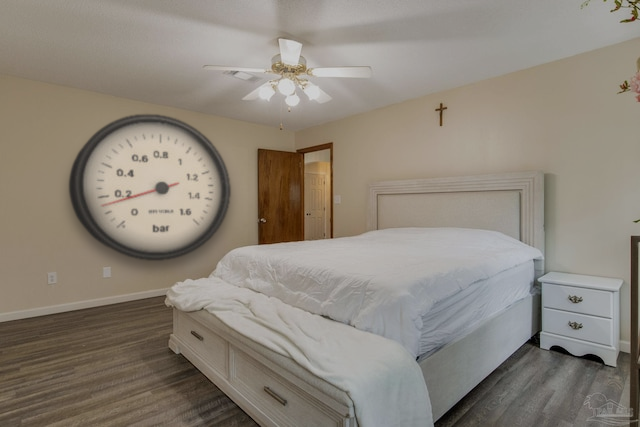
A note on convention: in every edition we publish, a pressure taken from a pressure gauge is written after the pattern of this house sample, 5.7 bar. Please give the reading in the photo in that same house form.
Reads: 0.15 bar
